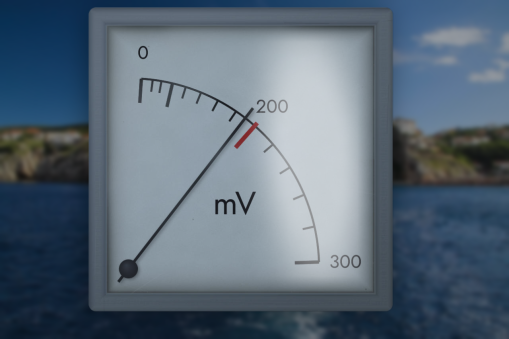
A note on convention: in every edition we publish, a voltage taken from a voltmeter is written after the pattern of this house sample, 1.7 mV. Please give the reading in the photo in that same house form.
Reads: 190 mV
